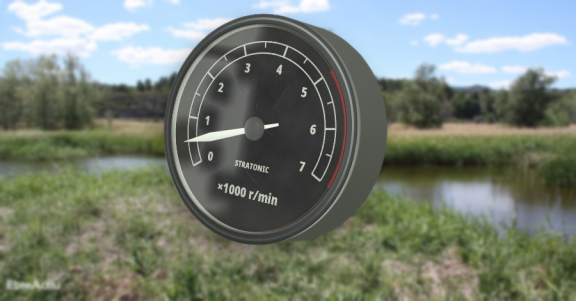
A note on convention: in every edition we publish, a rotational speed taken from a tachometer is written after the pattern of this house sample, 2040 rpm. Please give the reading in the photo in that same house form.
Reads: 500 rpm
